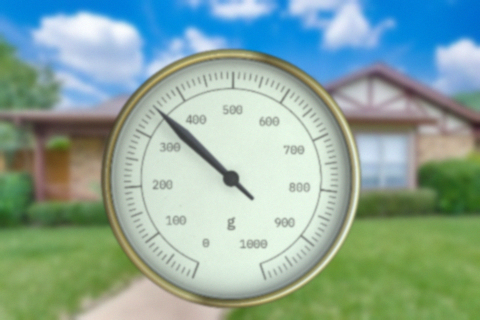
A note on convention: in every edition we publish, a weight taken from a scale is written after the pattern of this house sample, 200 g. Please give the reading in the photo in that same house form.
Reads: 350 g
